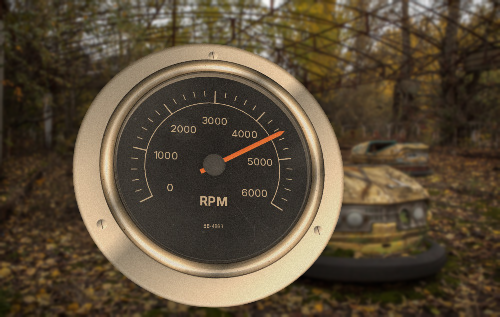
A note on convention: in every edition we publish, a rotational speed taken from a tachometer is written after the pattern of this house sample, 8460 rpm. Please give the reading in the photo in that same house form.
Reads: 4500 rpm
